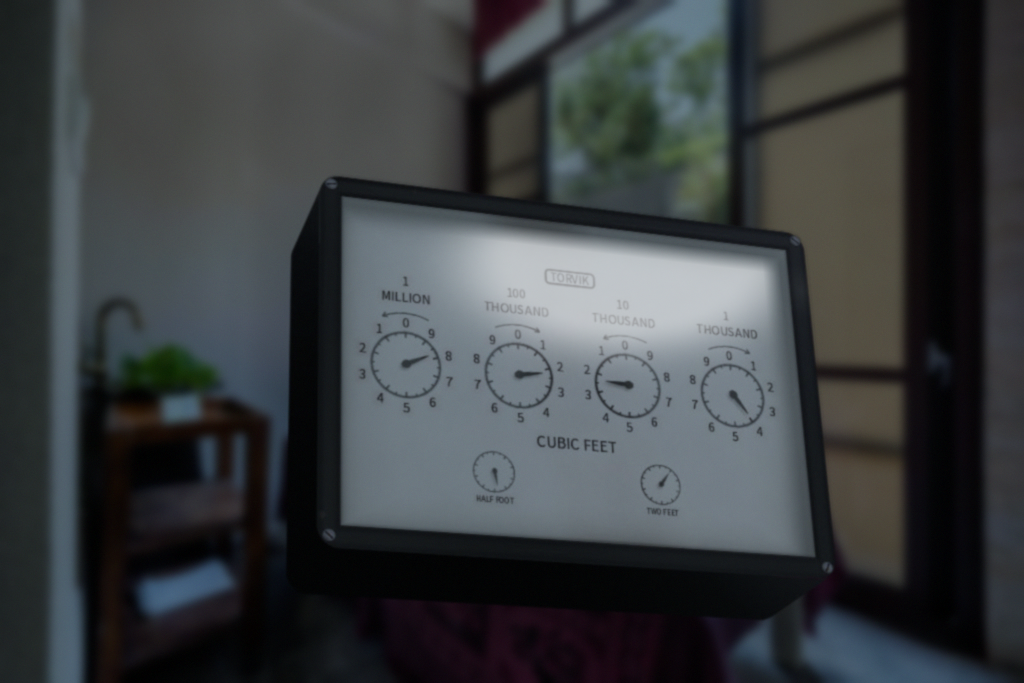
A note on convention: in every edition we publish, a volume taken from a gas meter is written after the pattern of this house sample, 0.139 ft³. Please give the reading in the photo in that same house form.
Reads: 822400 ft³
